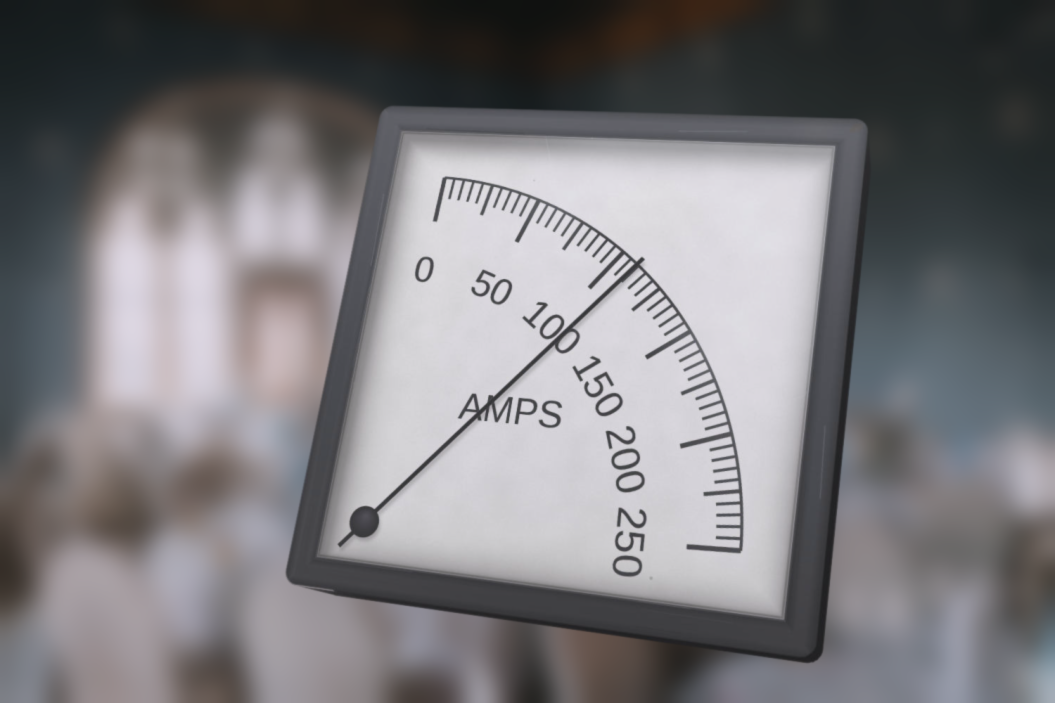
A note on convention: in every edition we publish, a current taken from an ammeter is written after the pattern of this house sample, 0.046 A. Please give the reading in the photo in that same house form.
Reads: 110 A
